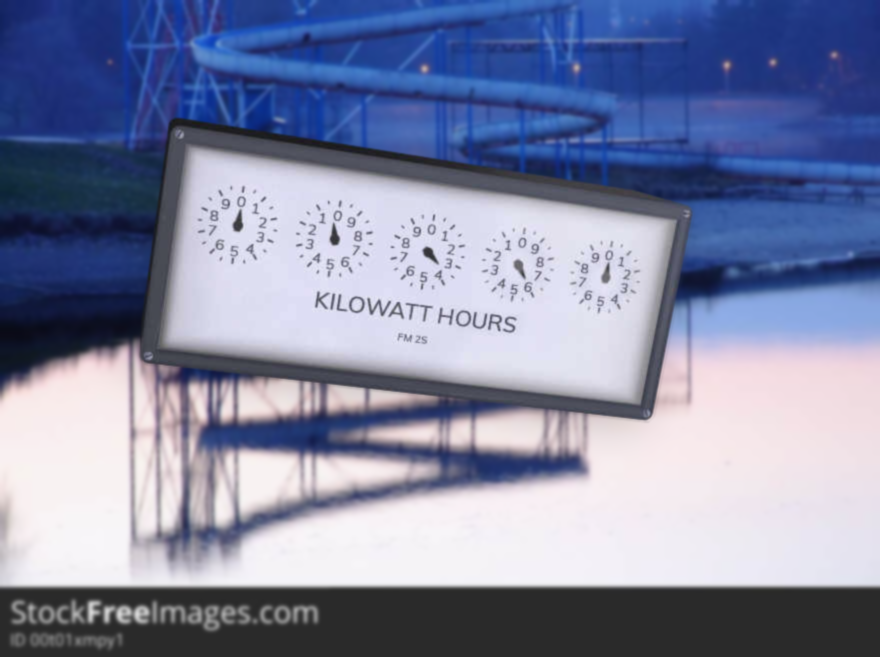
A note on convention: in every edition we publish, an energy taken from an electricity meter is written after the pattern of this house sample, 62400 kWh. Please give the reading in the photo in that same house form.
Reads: 360 kWh
